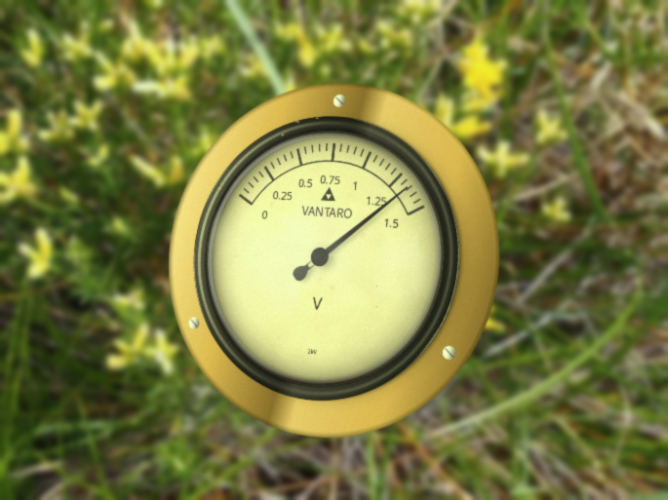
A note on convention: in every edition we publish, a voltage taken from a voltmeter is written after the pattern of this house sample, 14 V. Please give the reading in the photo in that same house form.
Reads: 1.35 V
